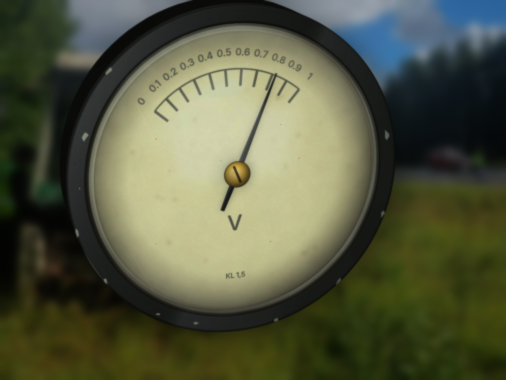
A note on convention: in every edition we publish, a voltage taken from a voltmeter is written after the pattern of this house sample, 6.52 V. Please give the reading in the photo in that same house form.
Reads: 0.8 V
